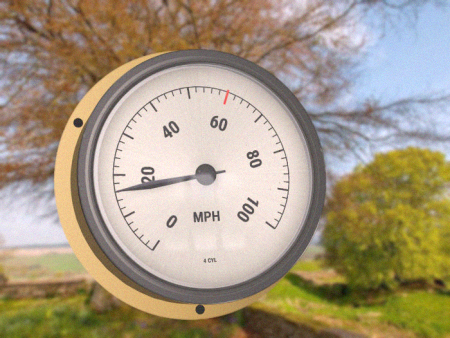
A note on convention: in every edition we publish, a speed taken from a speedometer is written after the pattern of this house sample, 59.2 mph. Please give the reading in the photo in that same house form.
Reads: 16 mph
